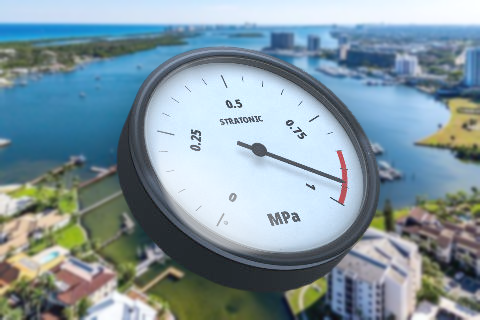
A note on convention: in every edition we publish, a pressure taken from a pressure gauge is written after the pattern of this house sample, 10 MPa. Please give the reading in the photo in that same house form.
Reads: 0.95 MPa
